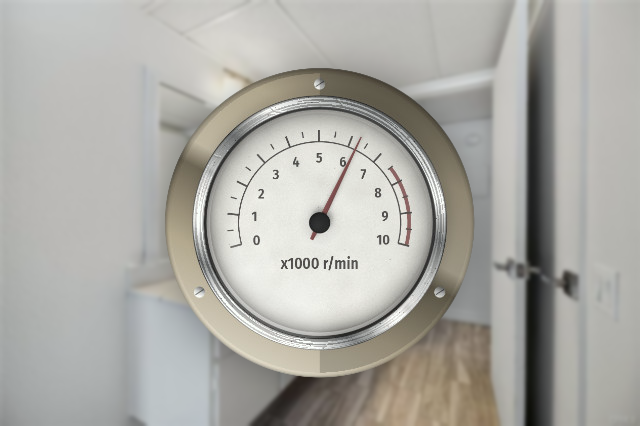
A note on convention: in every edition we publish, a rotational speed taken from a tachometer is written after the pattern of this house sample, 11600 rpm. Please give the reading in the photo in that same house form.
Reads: 6250 rpm
